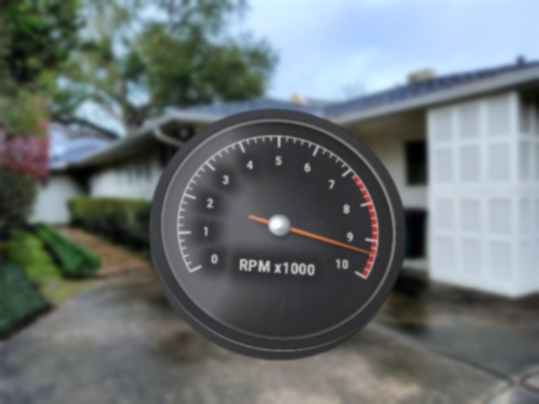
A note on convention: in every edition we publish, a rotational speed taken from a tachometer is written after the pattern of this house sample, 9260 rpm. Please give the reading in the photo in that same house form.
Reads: 9400 rpm
